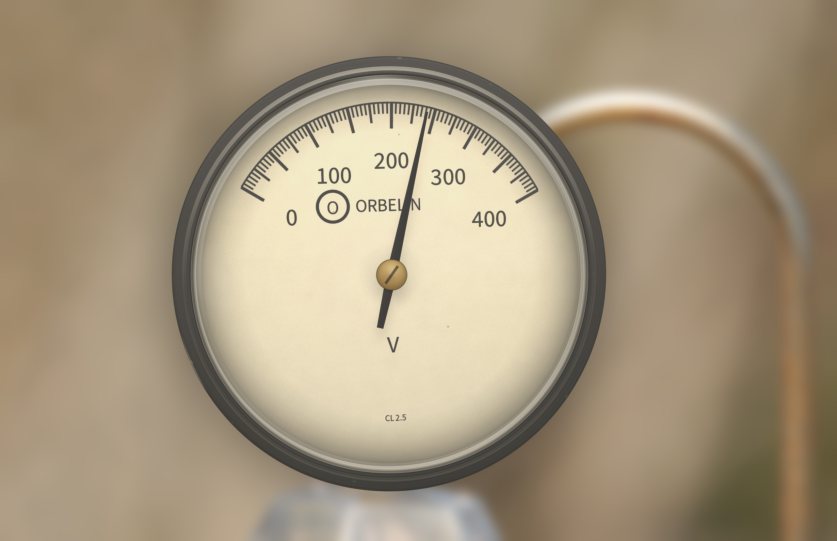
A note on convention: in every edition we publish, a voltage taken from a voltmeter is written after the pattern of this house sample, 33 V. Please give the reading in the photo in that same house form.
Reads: 240 V
